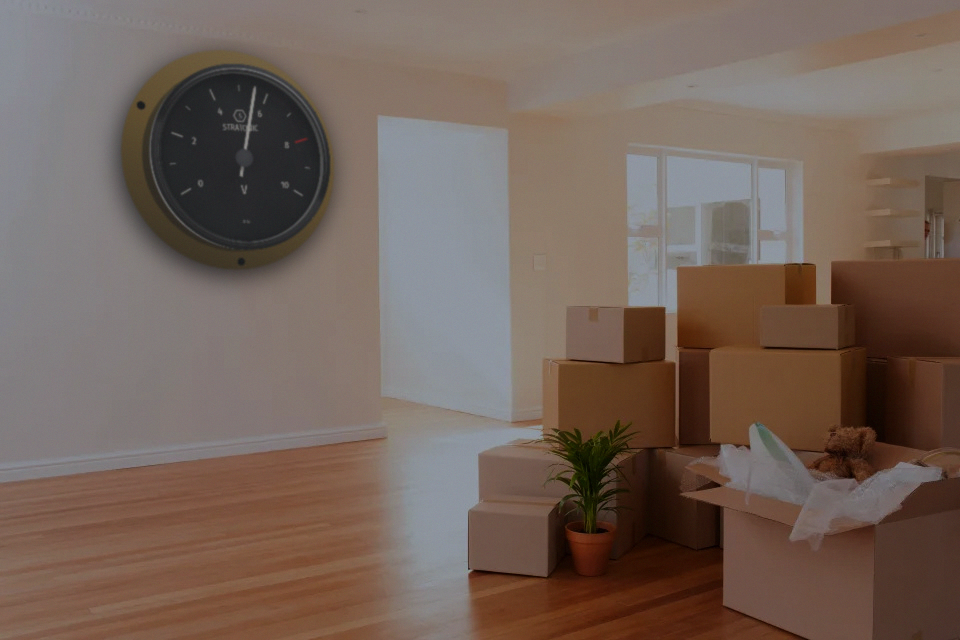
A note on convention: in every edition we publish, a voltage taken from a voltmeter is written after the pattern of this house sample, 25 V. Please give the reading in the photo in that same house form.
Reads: 5.5 V
